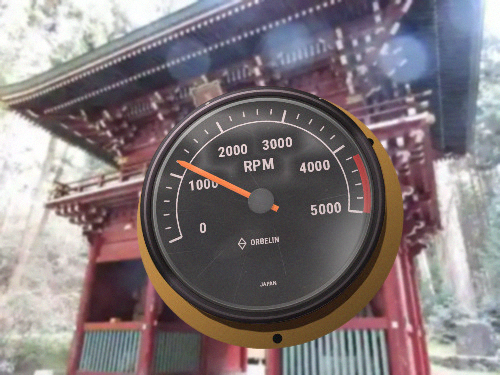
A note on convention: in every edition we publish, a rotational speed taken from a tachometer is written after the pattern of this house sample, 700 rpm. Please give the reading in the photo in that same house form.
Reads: 1200 rpm
